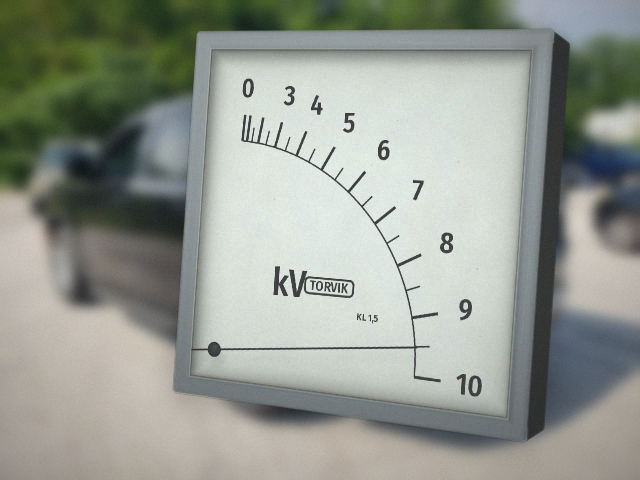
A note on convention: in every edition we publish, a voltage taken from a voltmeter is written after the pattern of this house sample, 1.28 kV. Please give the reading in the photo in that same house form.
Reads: 9.5 kV
